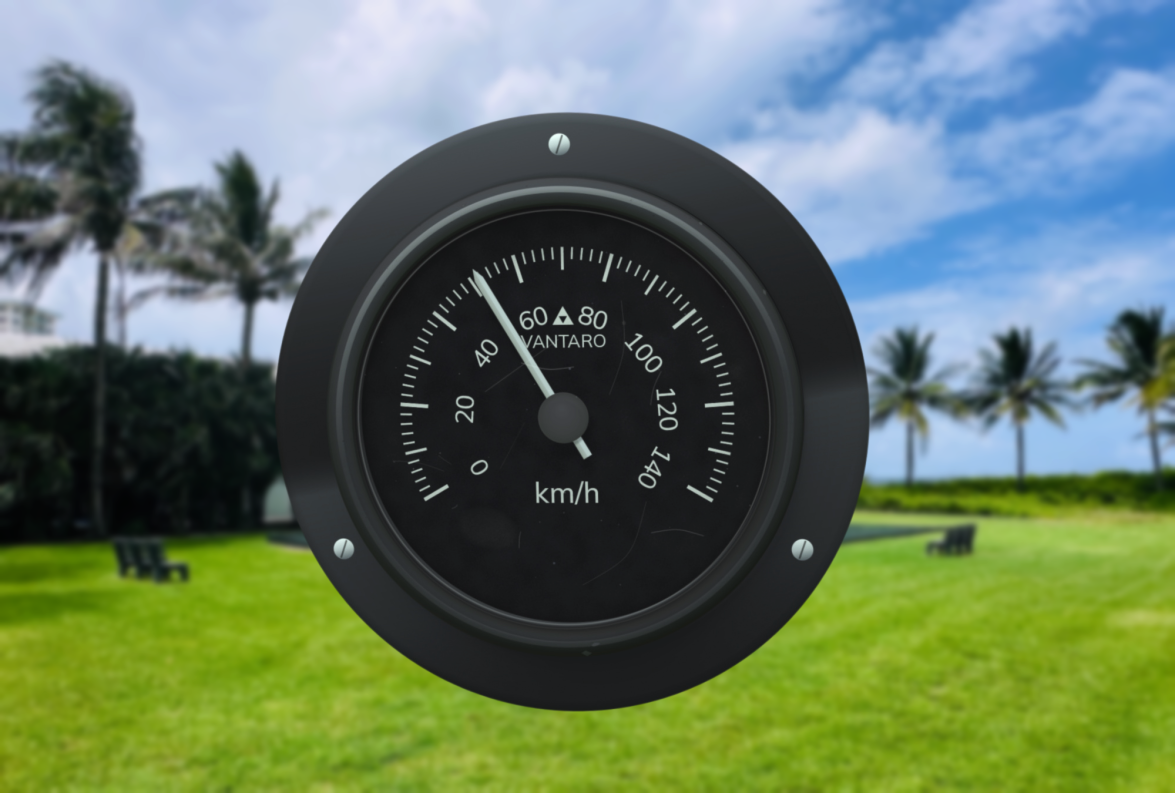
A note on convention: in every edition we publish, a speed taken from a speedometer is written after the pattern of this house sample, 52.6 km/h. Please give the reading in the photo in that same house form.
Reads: 52 km/h
